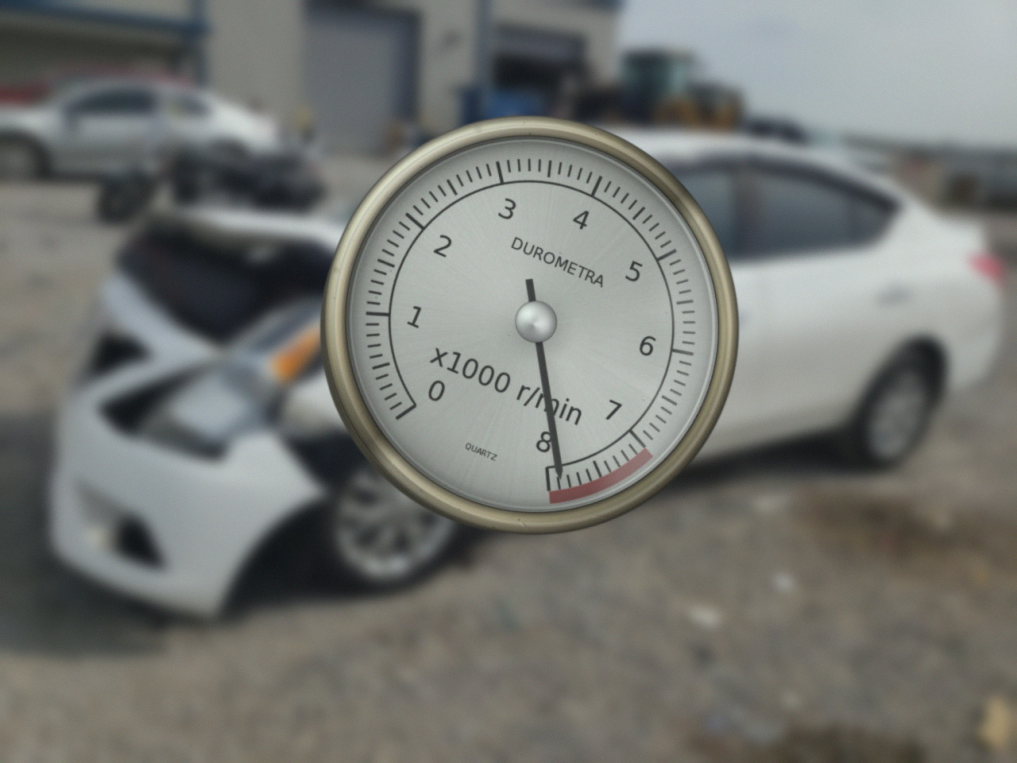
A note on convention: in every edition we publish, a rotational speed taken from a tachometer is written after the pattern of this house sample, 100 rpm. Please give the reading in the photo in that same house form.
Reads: 7900 rpm
